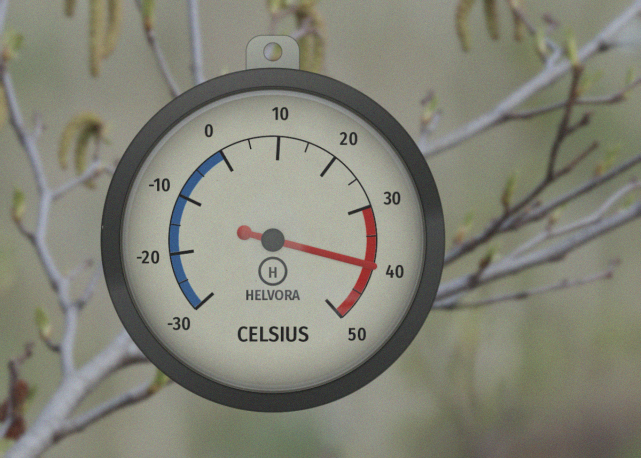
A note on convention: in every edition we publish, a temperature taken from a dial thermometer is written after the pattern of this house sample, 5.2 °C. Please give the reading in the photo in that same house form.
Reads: 40 °C
